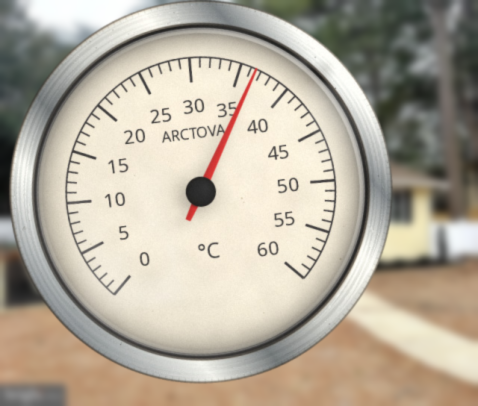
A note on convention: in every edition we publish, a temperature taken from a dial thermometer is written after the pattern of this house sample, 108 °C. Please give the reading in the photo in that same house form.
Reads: 36.5 °C
